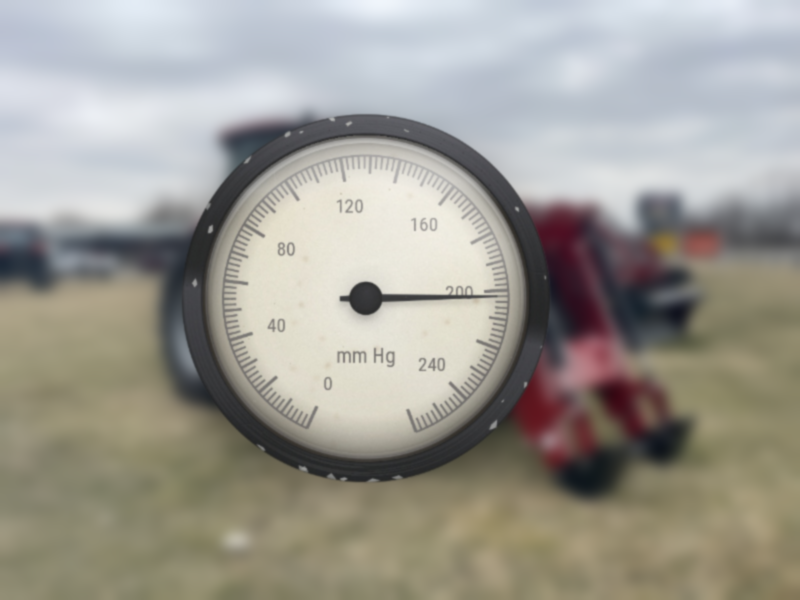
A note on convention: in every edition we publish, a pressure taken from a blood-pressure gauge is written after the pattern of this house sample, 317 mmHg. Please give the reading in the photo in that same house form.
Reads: 202 mmHg
